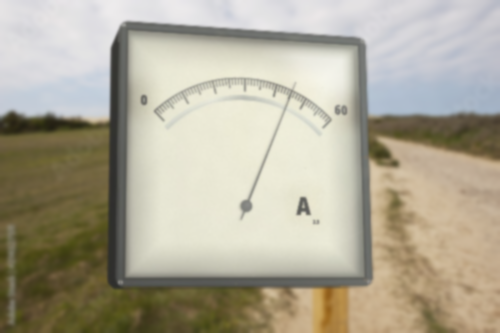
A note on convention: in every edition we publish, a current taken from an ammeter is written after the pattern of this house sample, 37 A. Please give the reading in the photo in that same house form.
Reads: 45 A
